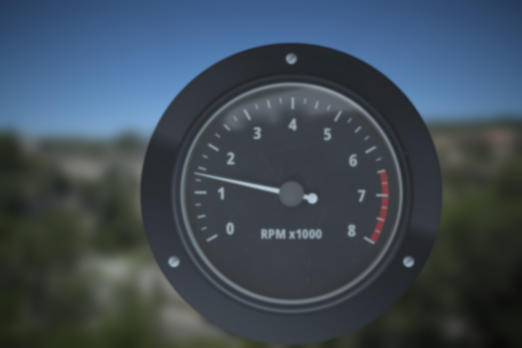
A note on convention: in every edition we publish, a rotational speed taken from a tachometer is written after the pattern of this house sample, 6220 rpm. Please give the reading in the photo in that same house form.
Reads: 1375 rpm
